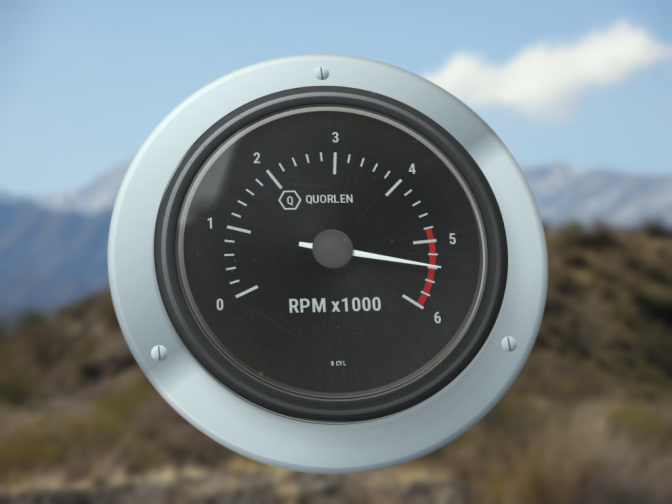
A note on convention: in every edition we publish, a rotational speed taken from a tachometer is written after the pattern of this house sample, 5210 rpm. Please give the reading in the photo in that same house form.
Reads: 5400 rpm
